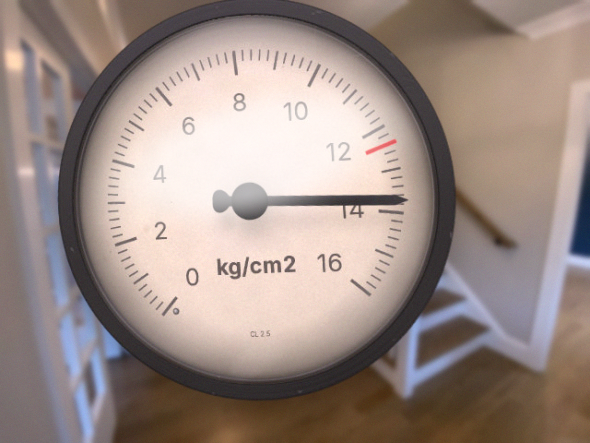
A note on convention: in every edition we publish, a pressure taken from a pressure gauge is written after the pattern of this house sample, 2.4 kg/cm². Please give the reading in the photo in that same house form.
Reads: 13.7 kg/cm²
